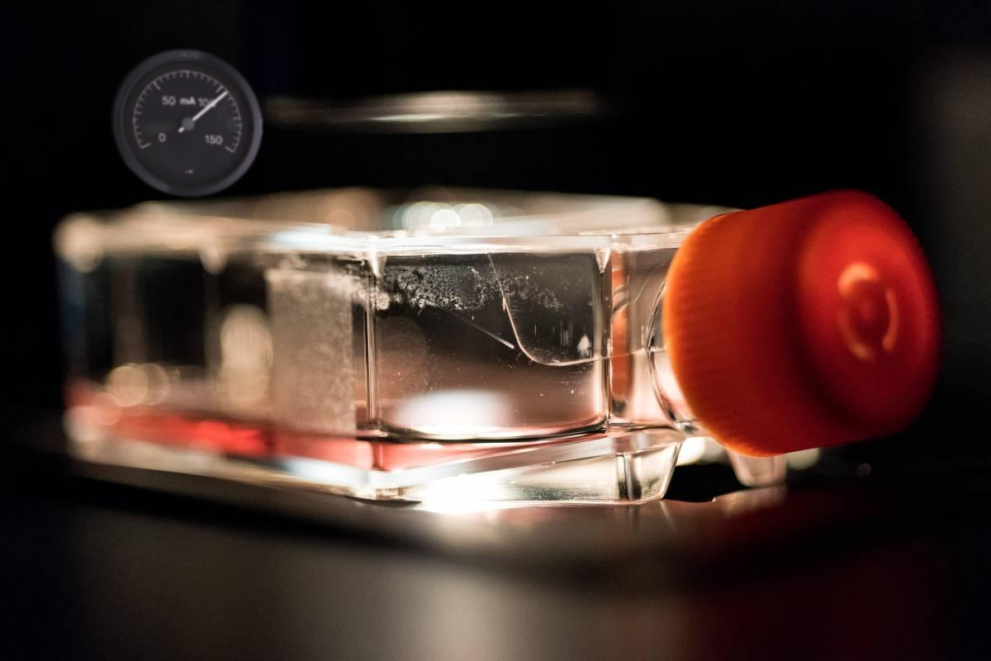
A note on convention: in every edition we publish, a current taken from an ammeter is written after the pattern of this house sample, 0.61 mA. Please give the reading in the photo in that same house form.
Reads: 105 mA
